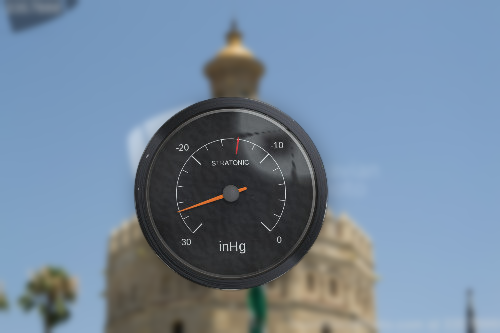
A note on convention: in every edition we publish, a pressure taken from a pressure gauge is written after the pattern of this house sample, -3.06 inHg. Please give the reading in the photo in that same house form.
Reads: -27 inHg
